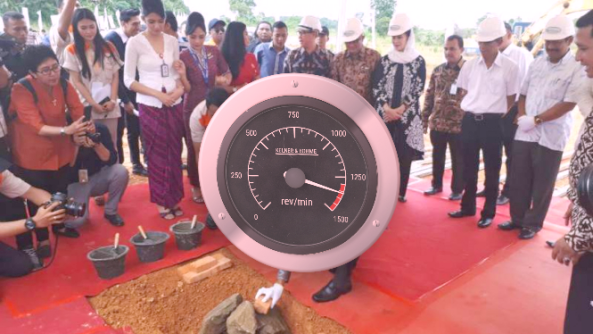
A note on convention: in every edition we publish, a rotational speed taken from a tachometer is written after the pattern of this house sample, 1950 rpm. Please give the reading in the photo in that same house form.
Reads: 1350 rpm
